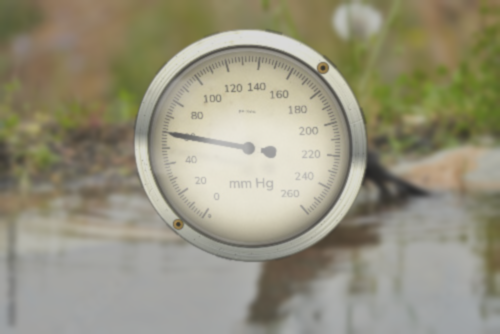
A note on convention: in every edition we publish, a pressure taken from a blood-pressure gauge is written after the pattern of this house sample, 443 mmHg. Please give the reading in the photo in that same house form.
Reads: 60 mmHg
